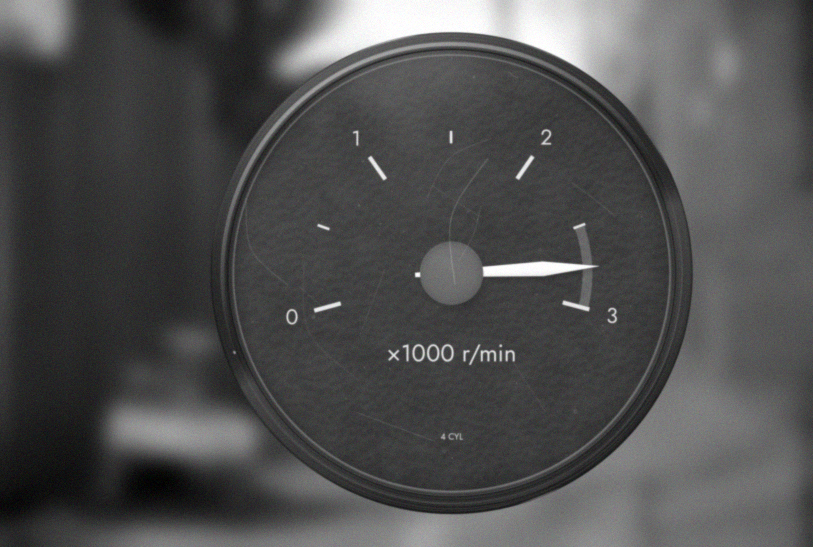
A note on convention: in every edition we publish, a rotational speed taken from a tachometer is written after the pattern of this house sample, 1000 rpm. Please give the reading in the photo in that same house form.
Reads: 2750 rpm
